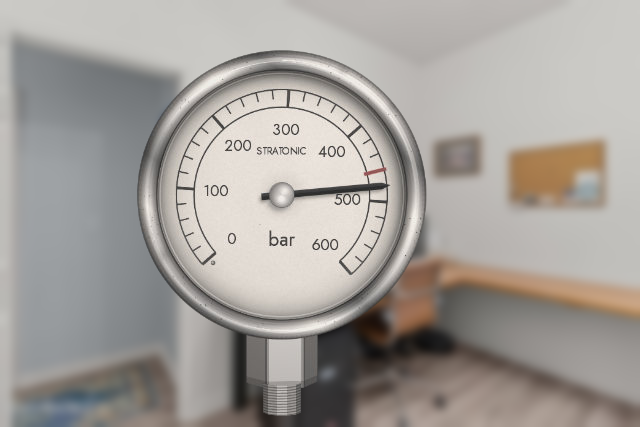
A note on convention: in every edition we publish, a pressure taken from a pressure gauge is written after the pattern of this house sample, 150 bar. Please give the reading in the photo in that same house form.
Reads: 480 bar
